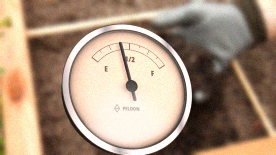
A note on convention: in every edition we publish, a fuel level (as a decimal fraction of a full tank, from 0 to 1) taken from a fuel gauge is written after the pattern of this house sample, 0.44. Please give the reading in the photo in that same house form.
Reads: 0.375
